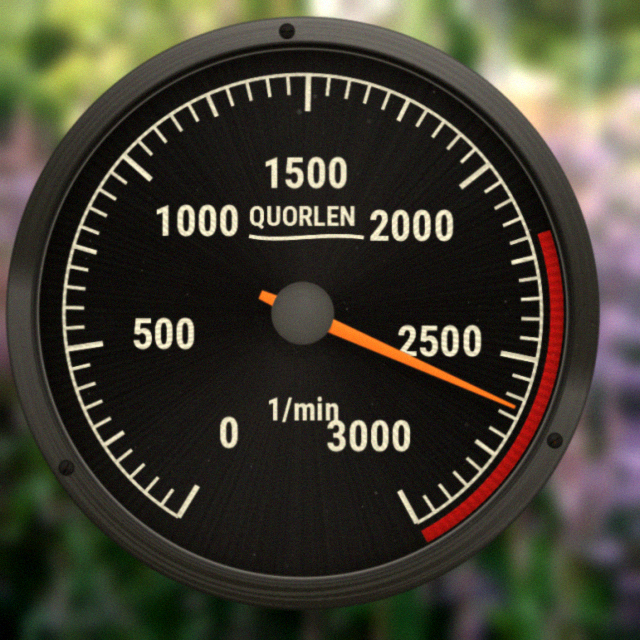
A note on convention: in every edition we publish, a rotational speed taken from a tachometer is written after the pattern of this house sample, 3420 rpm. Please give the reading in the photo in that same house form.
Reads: 2625 rpm
